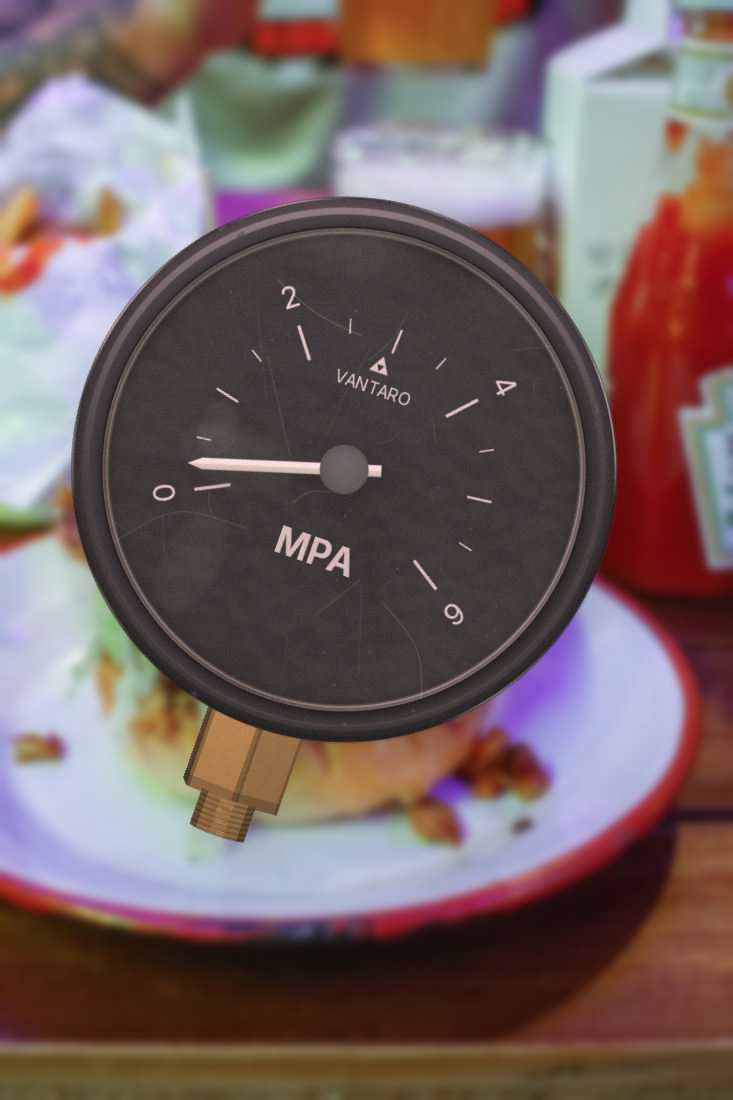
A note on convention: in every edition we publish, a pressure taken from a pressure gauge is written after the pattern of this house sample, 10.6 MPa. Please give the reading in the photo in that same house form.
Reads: 0.25 MPa
